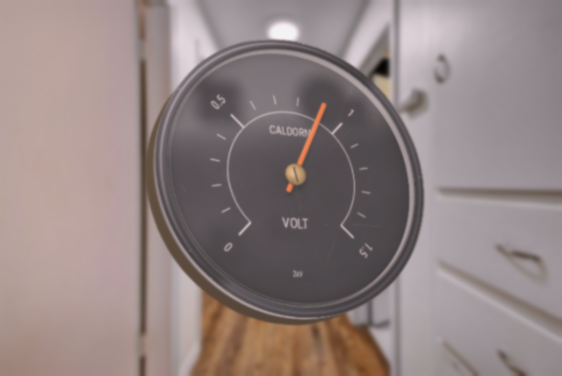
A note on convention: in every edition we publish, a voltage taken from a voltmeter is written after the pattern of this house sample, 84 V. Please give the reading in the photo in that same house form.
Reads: 0.9 V
